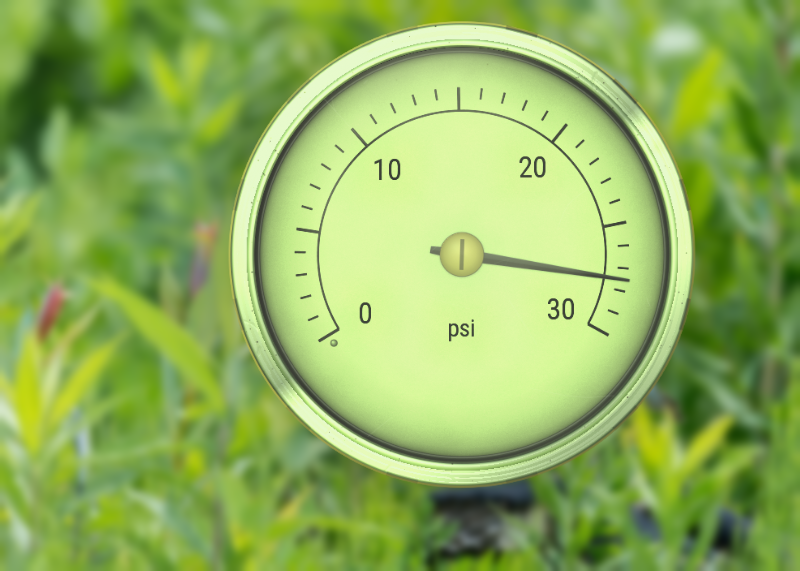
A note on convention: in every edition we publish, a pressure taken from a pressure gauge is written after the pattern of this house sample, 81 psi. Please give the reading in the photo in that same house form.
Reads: 27.5 psi
